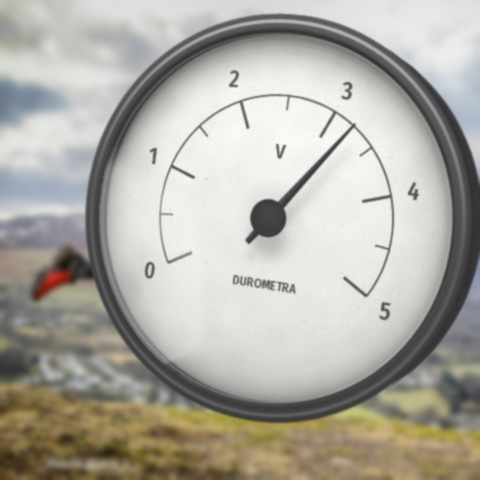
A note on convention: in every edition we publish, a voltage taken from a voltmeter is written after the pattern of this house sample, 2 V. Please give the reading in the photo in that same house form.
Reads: 3.25 V
